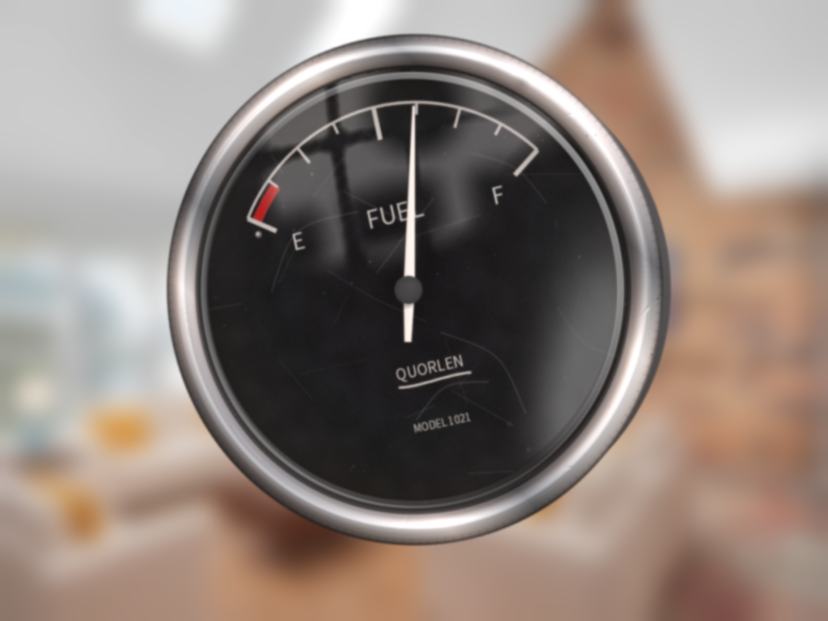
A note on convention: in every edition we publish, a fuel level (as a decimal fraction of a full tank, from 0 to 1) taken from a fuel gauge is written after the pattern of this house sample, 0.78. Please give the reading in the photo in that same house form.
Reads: 0.625
